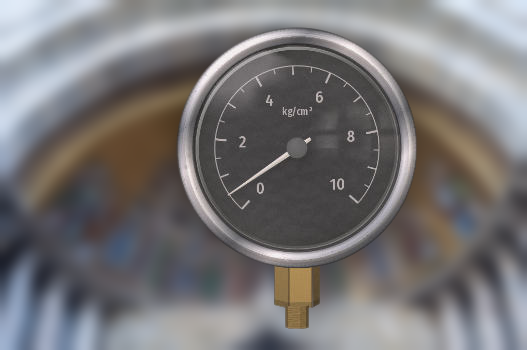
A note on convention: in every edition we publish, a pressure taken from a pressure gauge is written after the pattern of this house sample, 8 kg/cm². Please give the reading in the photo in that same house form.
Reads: 0.5 kg/cm²
